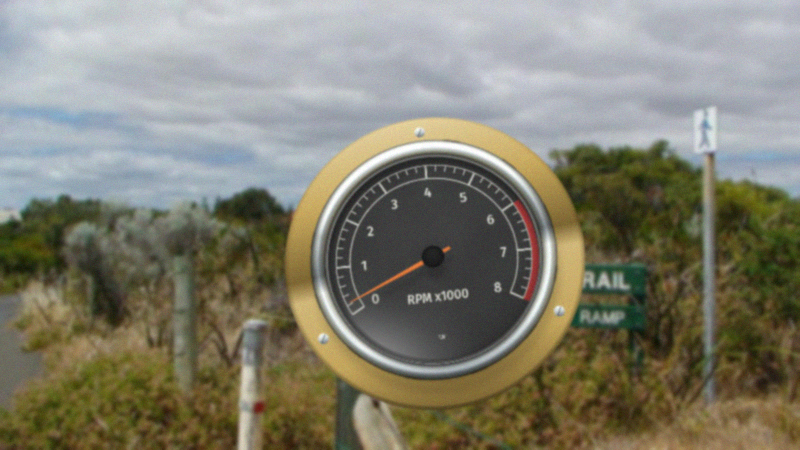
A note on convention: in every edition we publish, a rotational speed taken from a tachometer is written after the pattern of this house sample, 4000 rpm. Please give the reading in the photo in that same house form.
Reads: 200 rpm
